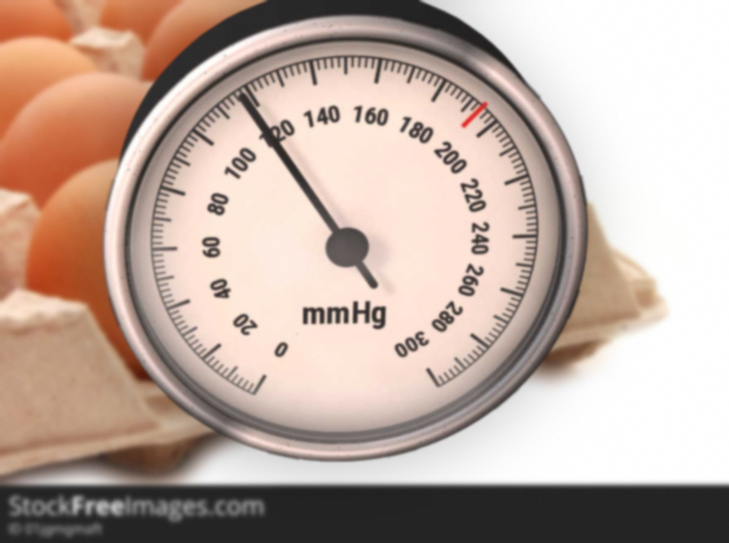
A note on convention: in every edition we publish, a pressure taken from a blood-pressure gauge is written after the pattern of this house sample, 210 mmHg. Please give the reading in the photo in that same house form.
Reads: 118 mmHg
